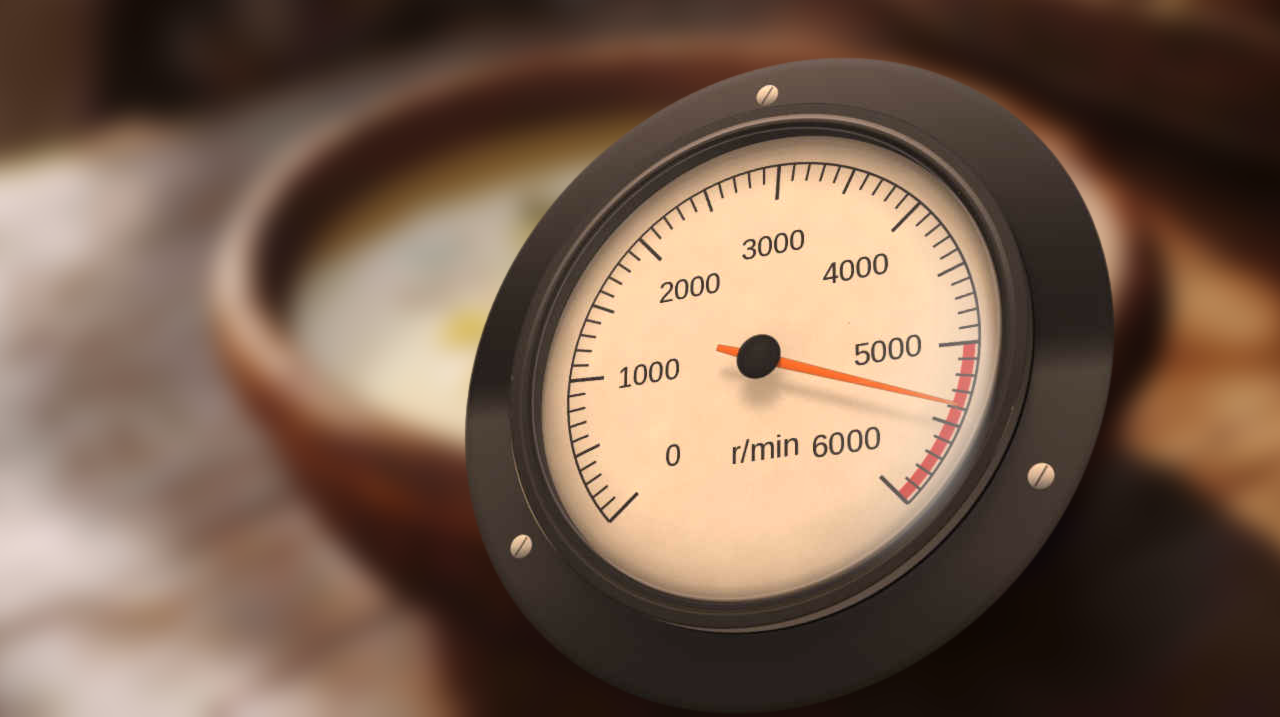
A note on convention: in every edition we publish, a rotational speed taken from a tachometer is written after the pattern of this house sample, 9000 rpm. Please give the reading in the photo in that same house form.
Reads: 5400 rpm
